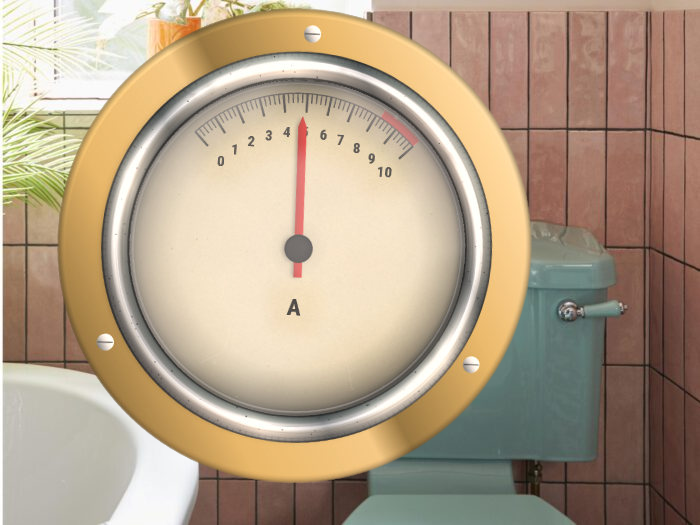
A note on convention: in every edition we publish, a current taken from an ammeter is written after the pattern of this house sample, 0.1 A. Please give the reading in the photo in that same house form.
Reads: 4.8 A
